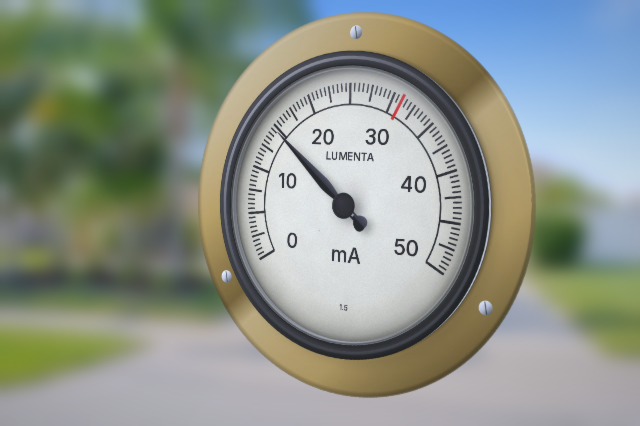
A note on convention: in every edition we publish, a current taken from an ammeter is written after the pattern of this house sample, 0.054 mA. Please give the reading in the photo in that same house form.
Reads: 15 mA
